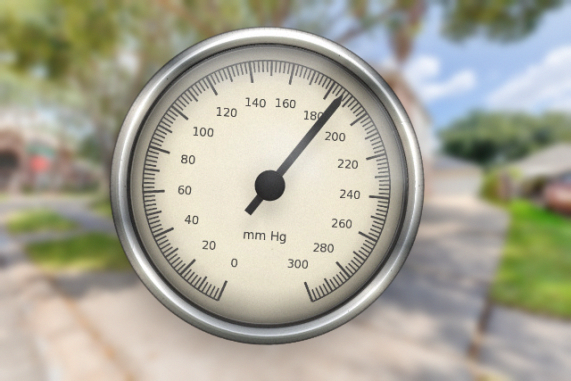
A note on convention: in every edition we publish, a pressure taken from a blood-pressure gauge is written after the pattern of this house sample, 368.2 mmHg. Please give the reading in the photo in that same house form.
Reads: 186 mmHg
